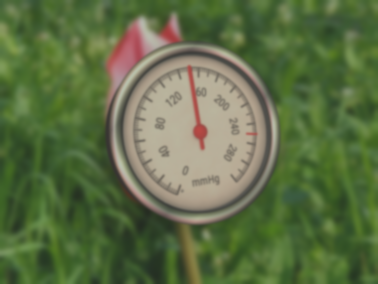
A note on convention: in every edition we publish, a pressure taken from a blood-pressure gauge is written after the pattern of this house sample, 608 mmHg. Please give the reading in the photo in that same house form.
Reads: 150 mmHg
